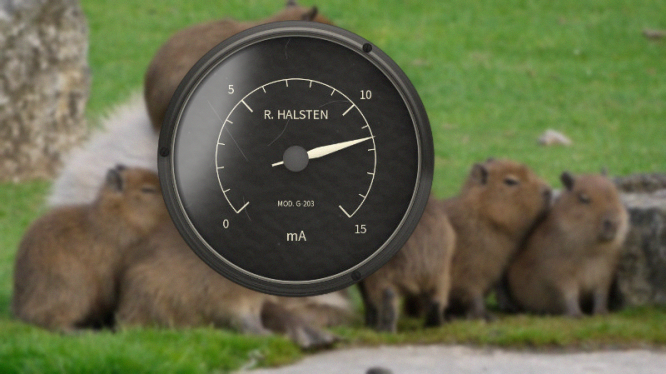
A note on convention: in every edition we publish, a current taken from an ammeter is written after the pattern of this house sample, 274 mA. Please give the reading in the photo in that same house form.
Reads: 11.5 mA
